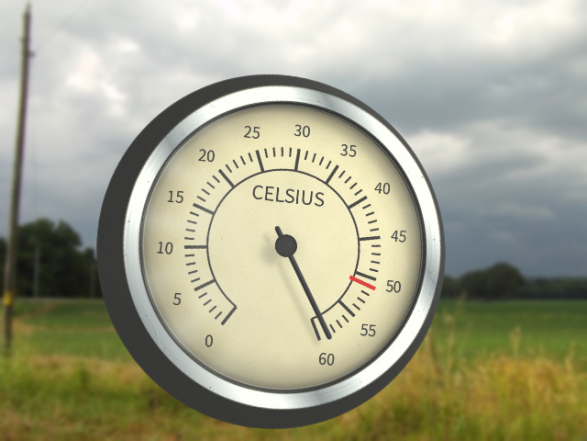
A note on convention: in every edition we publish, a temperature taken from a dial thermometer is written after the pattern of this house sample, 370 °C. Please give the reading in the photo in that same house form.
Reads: 59 °C
